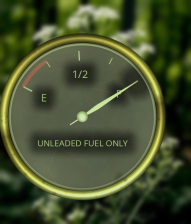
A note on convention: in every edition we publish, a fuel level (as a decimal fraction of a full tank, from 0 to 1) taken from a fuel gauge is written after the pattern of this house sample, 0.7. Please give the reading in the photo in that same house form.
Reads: 1
